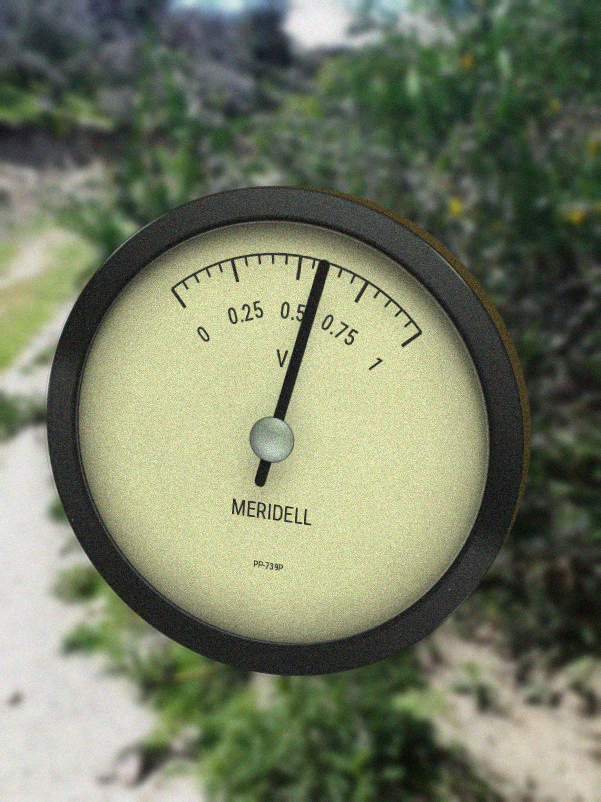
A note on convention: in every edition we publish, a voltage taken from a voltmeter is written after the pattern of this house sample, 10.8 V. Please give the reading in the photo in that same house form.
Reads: 0.6 V
